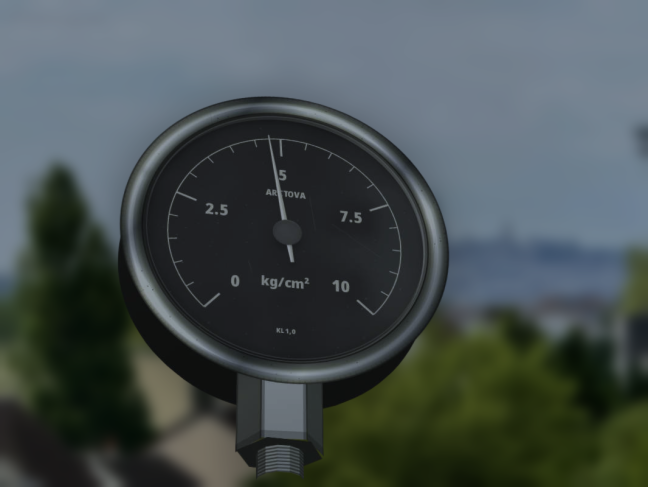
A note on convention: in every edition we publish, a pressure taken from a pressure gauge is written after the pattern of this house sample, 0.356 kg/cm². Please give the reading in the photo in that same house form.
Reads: 4.75 kg/cm²
